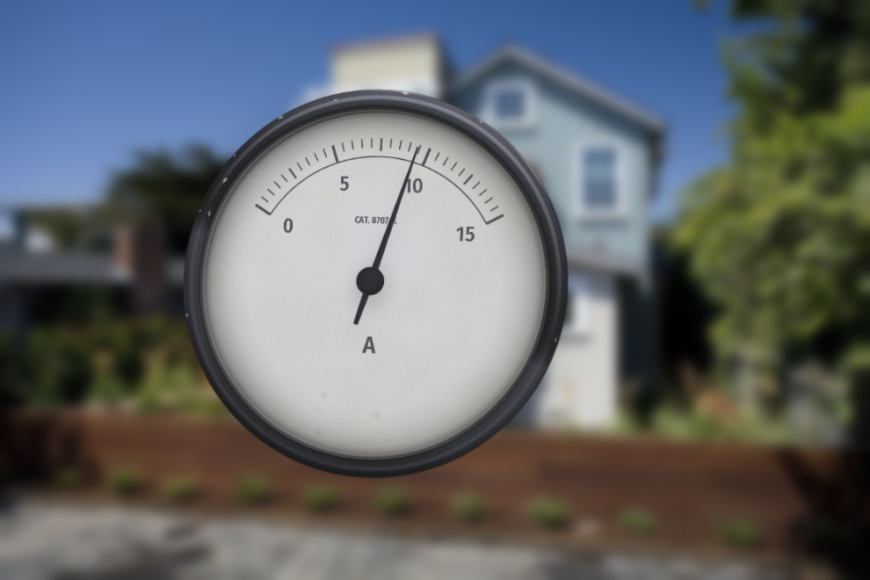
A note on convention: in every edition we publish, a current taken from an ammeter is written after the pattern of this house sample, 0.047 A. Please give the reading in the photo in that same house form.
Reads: 9.5 A
